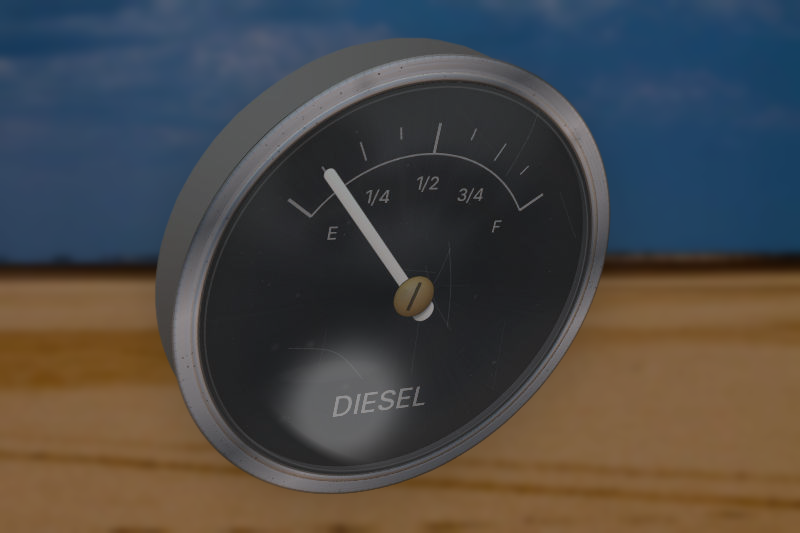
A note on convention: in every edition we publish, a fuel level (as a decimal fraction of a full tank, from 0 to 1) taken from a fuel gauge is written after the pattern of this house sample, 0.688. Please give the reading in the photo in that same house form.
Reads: 0.125
